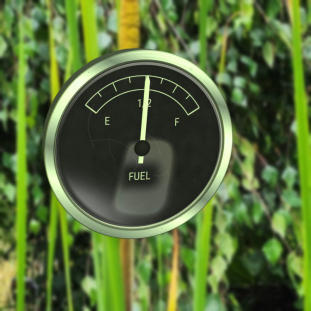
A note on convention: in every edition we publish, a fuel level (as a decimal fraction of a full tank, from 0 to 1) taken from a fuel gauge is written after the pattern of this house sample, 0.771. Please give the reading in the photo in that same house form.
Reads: 0.5
